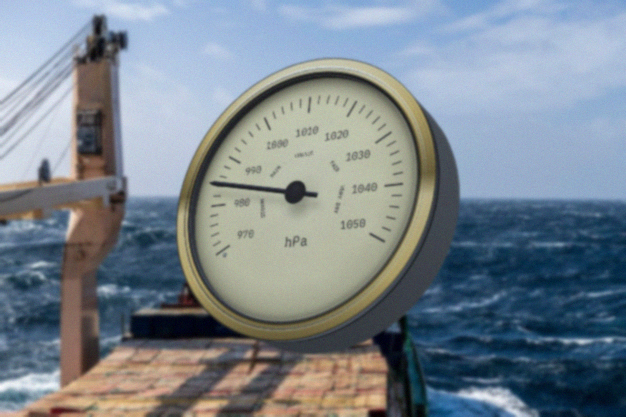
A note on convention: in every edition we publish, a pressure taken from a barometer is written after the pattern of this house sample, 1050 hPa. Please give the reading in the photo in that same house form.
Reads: 984 hPa
